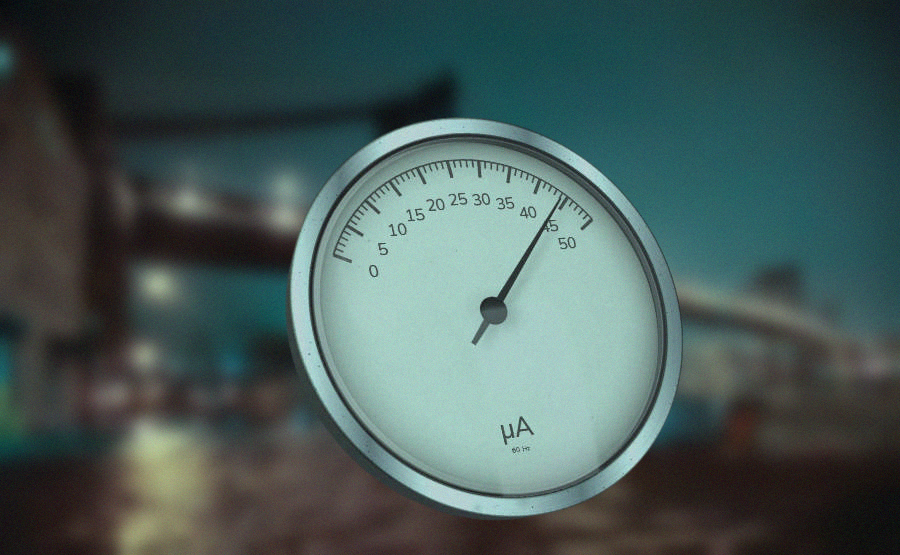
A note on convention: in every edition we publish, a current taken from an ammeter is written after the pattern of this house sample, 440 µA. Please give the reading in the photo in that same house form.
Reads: 44 µA
